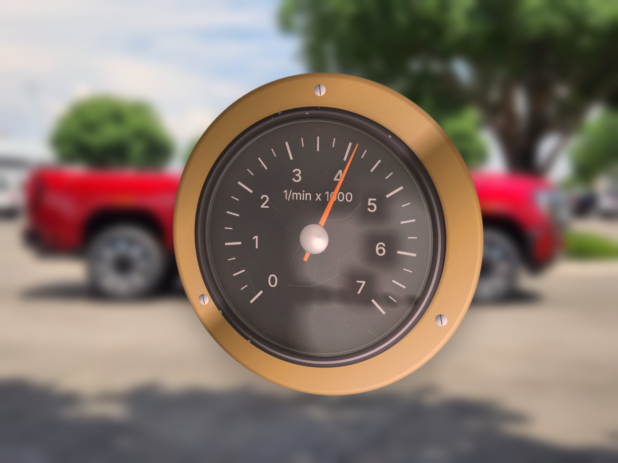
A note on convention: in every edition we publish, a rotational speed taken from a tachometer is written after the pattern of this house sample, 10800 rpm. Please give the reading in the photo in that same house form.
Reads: 4125 rpm
